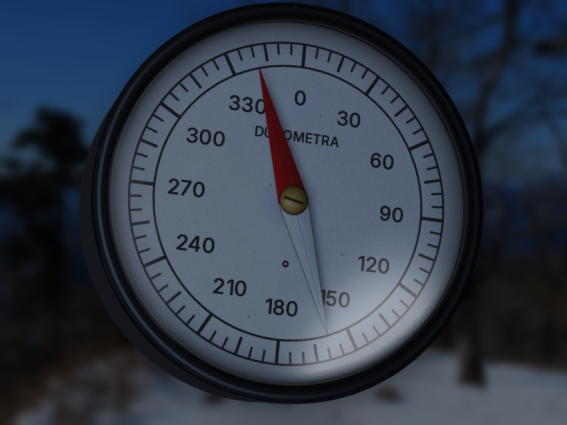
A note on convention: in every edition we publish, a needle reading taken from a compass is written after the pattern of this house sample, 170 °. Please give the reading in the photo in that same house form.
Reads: 340 °
